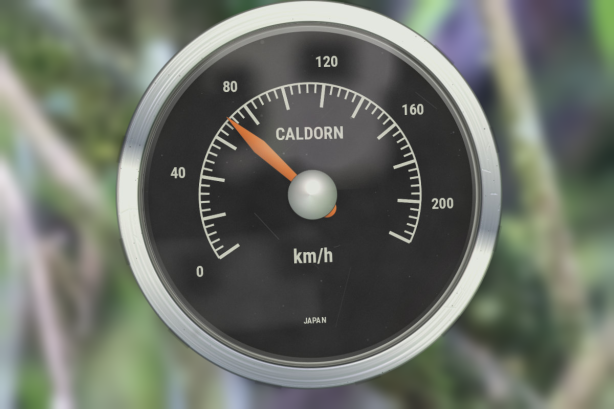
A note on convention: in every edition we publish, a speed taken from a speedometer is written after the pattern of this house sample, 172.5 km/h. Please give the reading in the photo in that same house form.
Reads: 70 km/h
